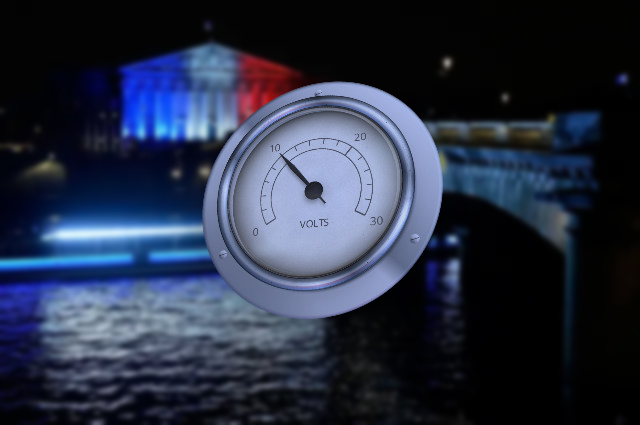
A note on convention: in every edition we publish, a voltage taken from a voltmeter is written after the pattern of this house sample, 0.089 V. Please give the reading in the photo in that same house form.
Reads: 10 V
